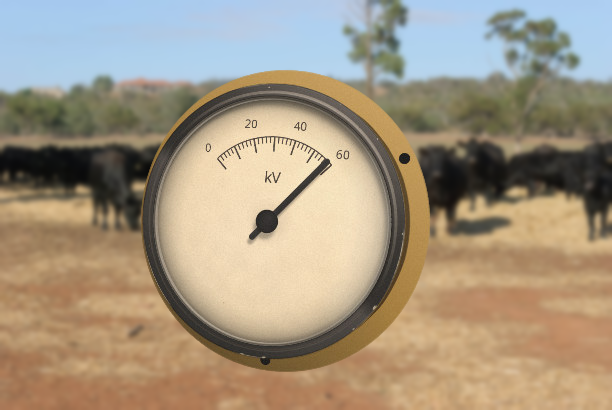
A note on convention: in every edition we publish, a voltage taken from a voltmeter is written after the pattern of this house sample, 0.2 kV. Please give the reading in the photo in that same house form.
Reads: 58 kV
